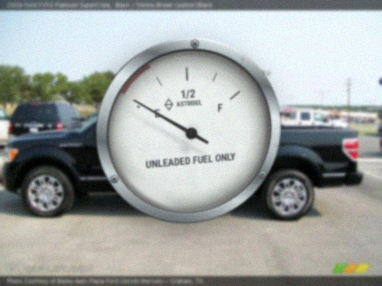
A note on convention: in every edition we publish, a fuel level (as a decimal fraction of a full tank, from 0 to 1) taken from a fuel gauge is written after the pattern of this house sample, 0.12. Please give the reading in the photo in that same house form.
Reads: 0
